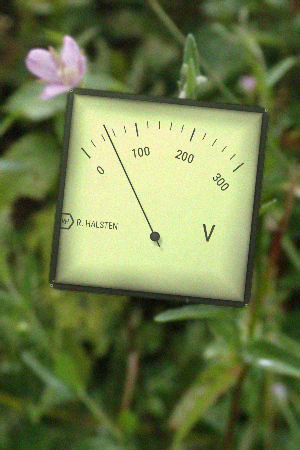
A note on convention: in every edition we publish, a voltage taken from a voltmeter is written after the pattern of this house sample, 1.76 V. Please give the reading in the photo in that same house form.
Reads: 50 V
